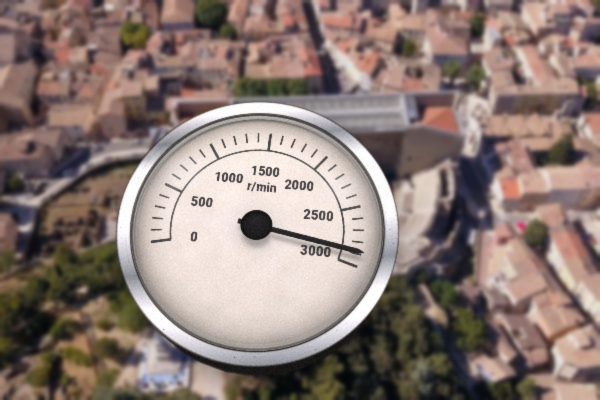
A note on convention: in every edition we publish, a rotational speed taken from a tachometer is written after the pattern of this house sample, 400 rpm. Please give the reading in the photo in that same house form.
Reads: 2900 rpm
